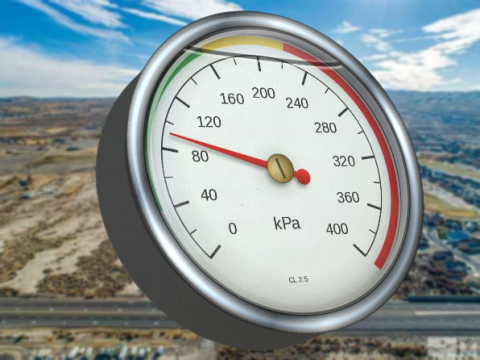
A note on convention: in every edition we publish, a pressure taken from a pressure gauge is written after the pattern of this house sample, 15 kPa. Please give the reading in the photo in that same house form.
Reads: 90 kPa
